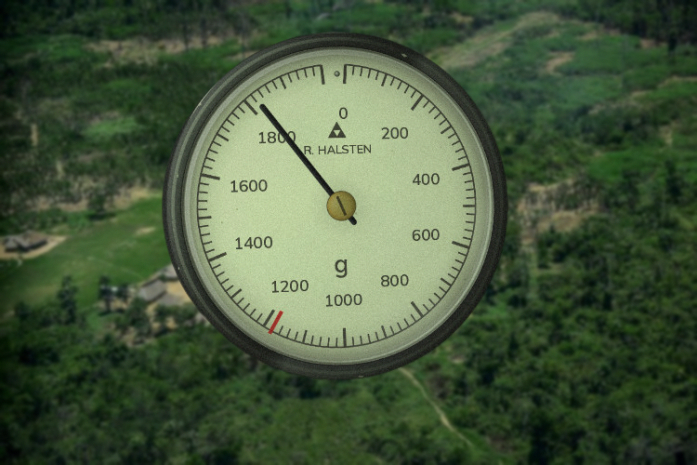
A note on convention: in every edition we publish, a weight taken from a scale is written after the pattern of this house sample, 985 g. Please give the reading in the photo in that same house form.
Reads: 1820 g
